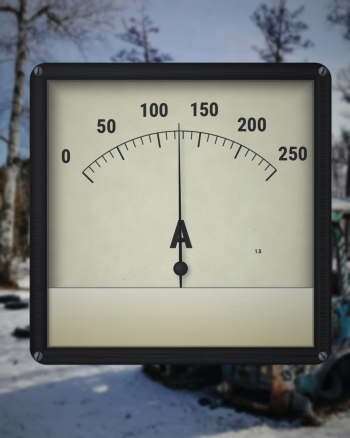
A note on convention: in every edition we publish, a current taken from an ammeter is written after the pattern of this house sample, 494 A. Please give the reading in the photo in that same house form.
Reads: 125 A
